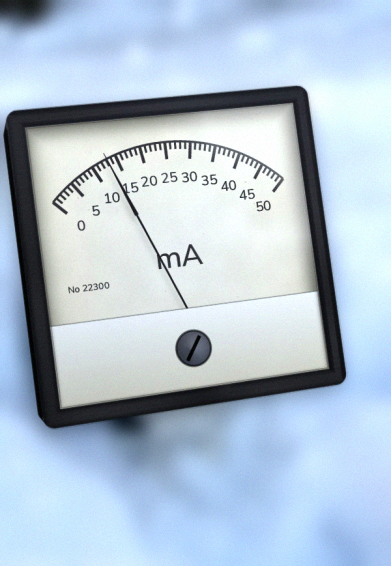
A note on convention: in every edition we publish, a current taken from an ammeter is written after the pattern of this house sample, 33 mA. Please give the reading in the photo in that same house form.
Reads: 13 mA
